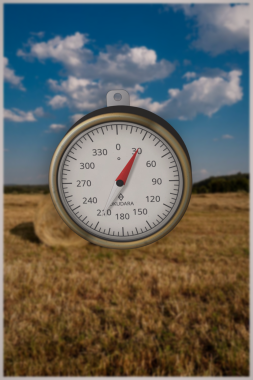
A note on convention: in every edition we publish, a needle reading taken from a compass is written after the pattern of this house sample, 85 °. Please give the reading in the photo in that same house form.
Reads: 30 °
